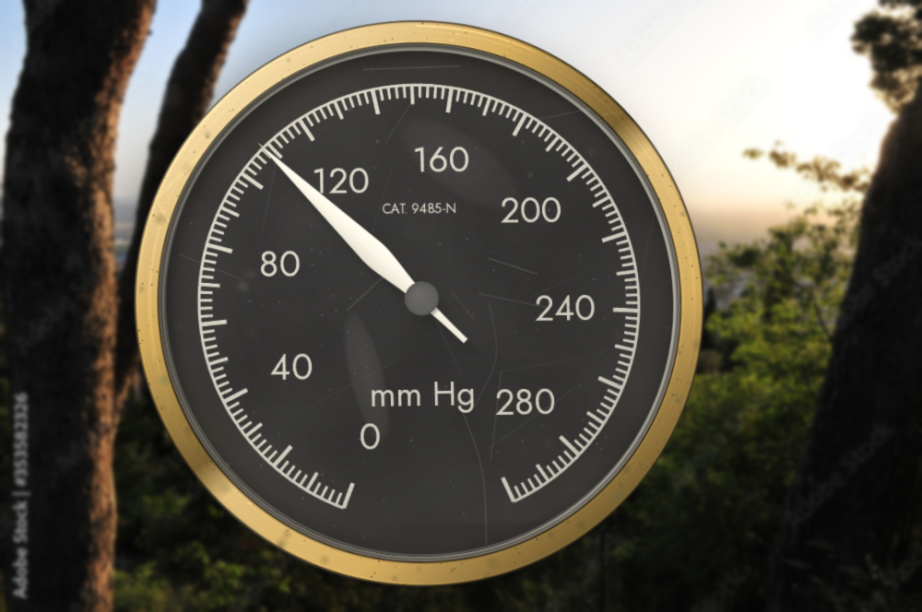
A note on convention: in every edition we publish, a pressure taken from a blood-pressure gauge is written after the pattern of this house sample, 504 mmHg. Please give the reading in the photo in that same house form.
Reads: 108 mmHg
